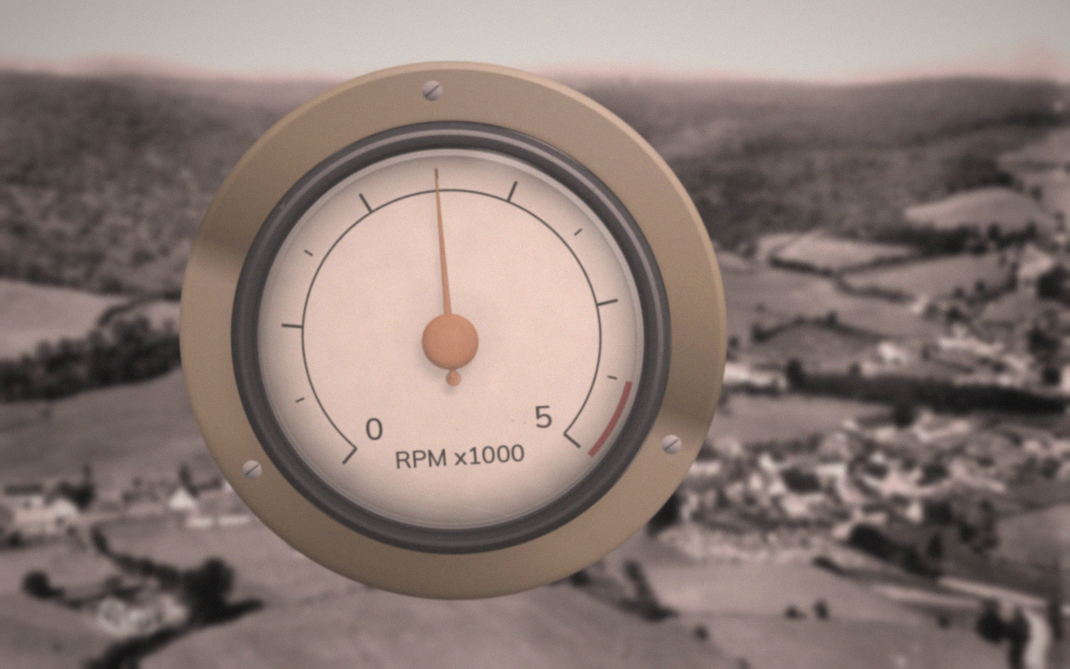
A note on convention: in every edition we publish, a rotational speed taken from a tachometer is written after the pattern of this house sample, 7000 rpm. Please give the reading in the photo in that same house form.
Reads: 2500 rpm
